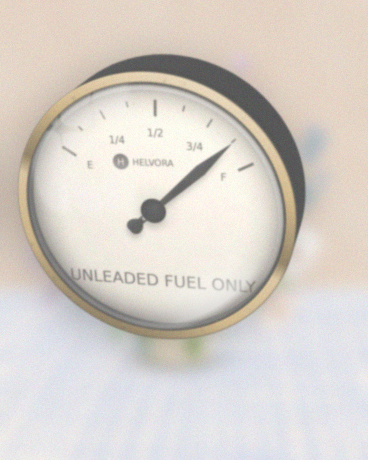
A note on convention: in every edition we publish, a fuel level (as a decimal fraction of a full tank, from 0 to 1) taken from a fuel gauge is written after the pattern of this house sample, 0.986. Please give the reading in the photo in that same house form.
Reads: 0.875
